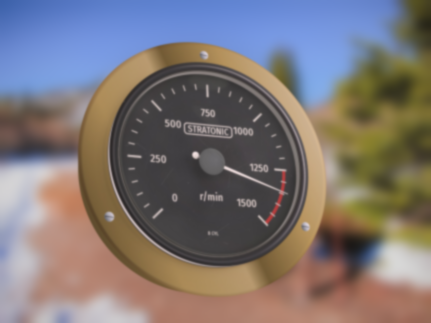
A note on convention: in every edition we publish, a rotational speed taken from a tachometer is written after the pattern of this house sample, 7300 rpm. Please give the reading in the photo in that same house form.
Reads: 1350 rpm
